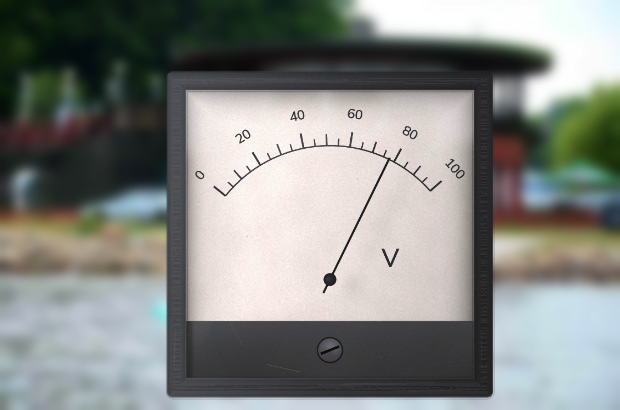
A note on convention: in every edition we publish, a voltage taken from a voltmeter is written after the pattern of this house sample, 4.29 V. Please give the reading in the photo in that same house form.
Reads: 77.5 V
